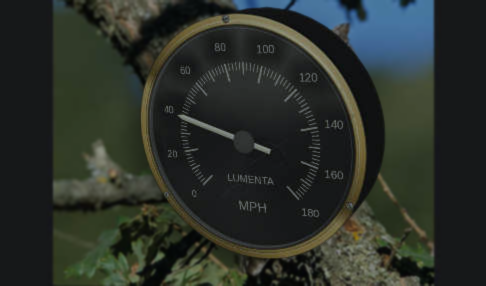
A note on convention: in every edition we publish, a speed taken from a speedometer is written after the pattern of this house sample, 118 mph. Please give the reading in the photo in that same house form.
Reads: 40 mph
